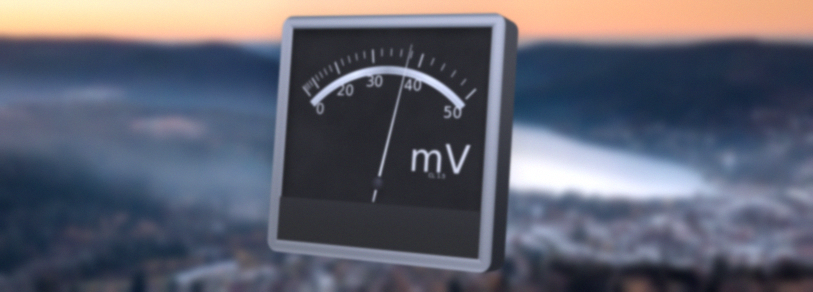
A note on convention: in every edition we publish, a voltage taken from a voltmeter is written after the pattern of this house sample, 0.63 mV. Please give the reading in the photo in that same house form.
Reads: 38 mV
